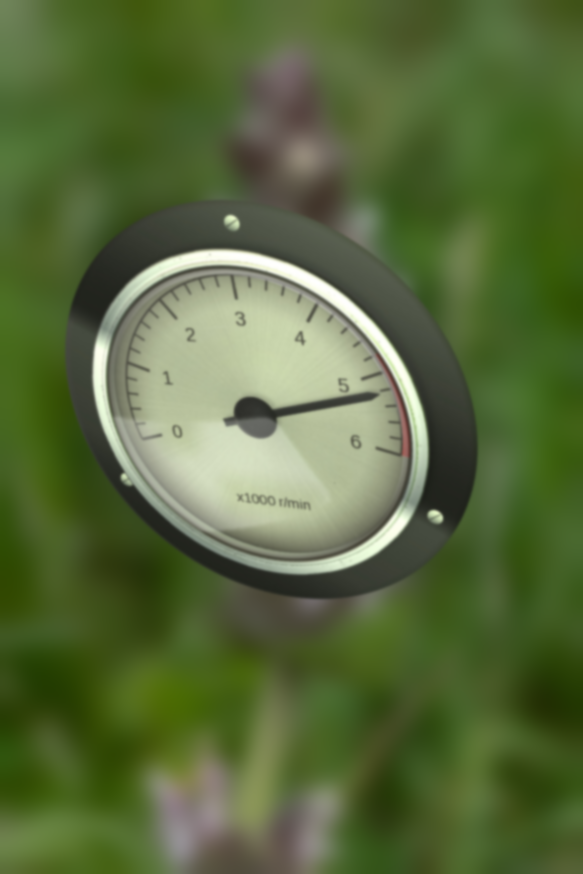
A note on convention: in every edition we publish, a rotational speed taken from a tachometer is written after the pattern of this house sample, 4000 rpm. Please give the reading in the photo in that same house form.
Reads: 5200 rpm
